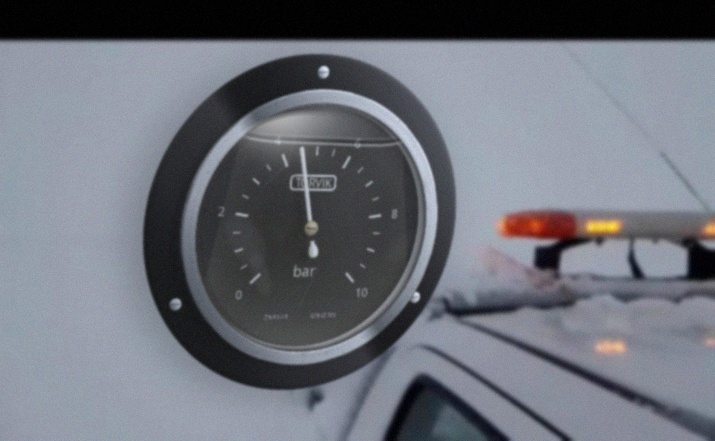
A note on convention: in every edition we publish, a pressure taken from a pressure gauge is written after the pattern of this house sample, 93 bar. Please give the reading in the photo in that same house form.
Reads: 4.5 bar
